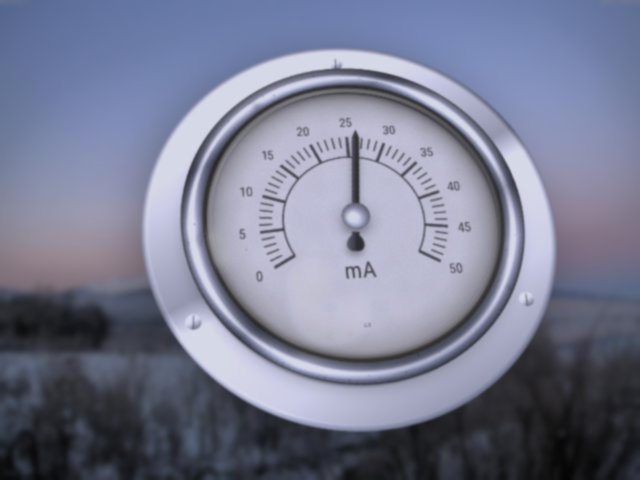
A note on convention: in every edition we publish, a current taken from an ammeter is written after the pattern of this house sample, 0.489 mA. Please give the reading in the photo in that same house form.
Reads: 26 mA
